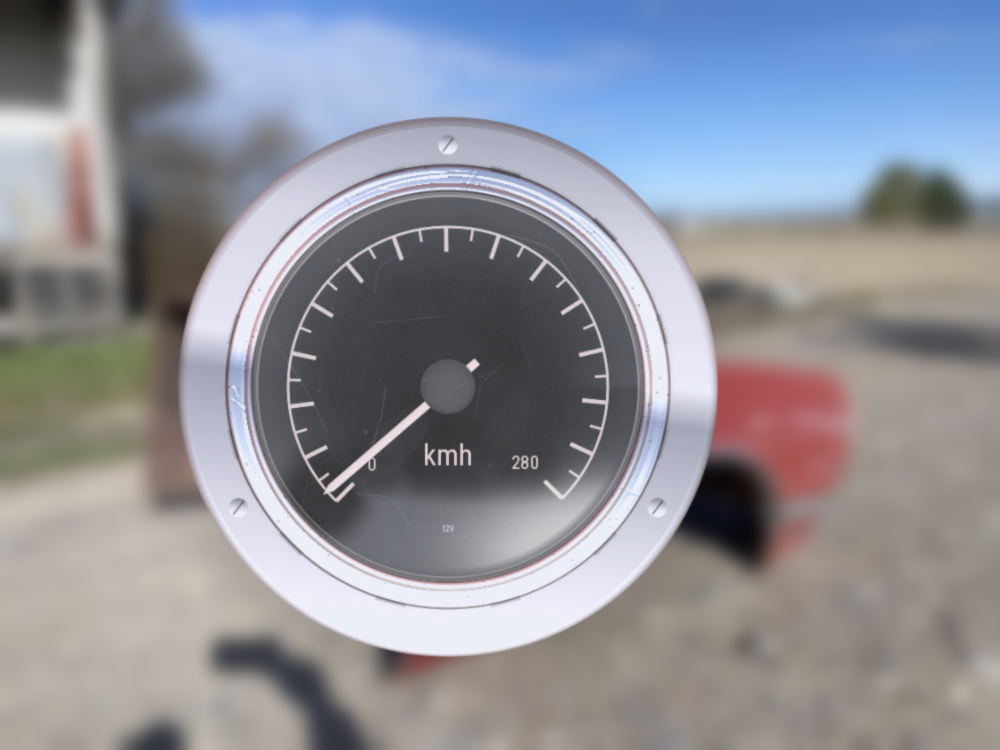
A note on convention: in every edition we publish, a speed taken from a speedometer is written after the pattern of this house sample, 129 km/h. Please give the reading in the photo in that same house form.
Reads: 5 km/h
